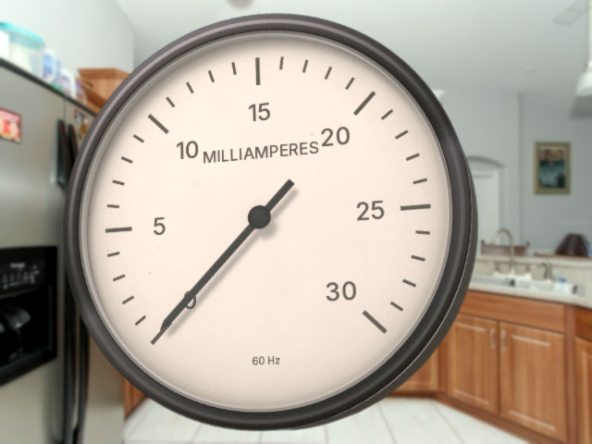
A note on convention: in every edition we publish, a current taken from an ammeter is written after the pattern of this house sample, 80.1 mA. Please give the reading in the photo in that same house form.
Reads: 0 mA
